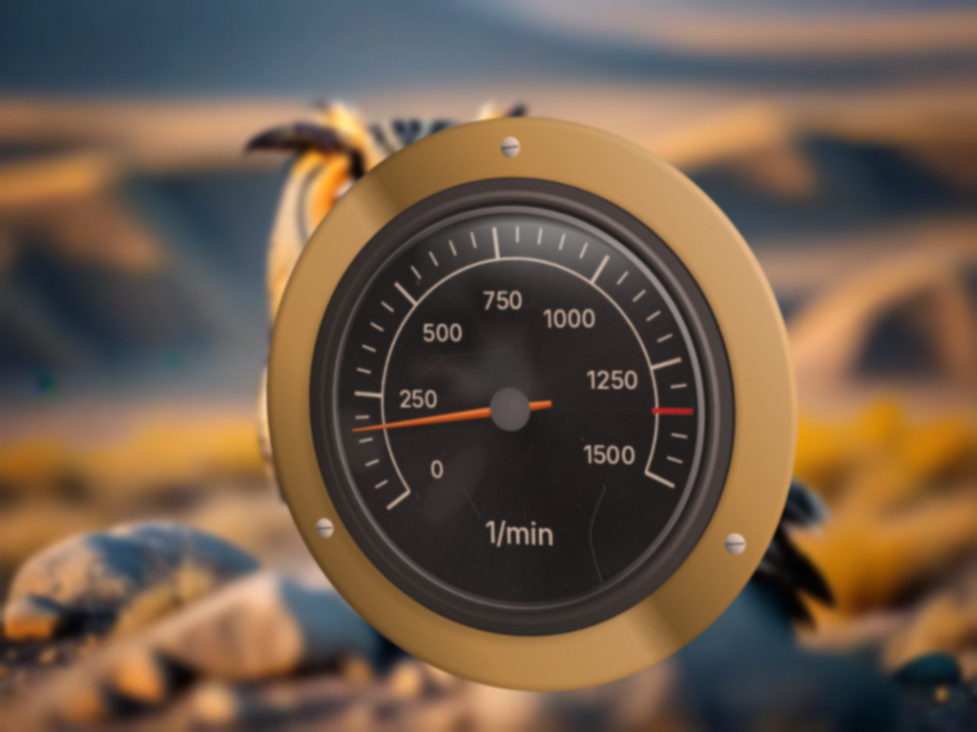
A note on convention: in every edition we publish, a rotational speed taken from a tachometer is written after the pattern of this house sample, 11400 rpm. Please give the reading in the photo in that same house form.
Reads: 175 rpm
